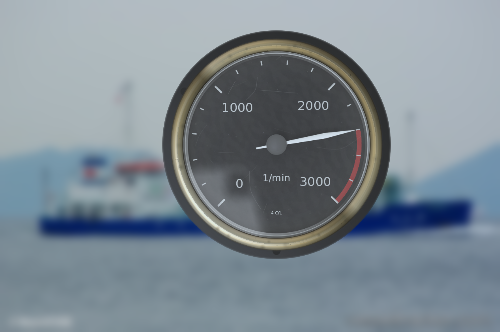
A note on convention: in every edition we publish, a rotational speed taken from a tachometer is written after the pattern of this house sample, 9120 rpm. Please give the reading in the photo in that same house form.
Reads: 2400 rpm
